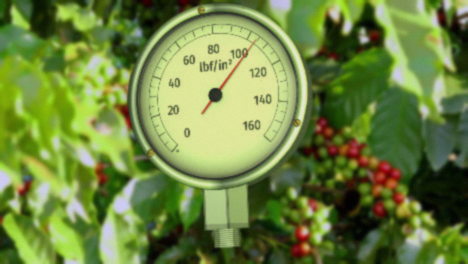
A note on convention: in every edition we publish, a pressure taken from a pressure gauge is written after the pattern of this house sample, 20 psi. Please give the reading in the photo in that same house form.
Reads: 105 psi
